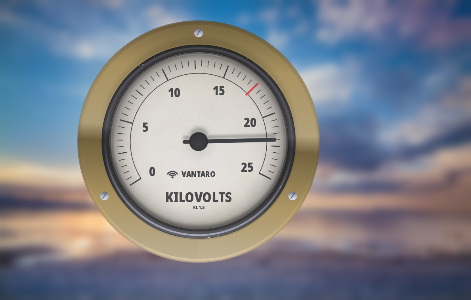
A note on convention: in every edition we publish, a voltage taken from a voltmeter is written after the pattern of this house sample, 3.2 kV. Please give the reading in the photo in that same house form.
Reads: 22 kV
